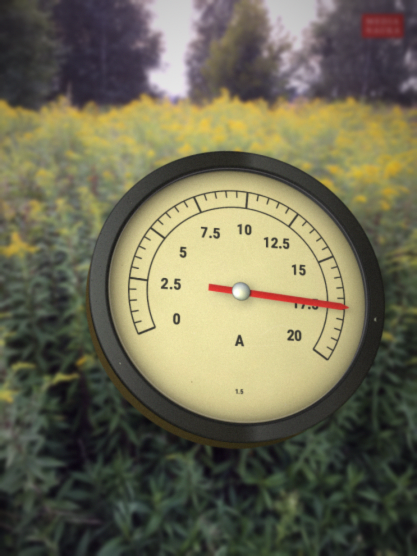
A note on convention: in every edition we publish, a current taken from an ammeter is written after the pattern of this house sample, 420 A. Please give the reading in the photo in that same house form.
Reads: 17.5 A
